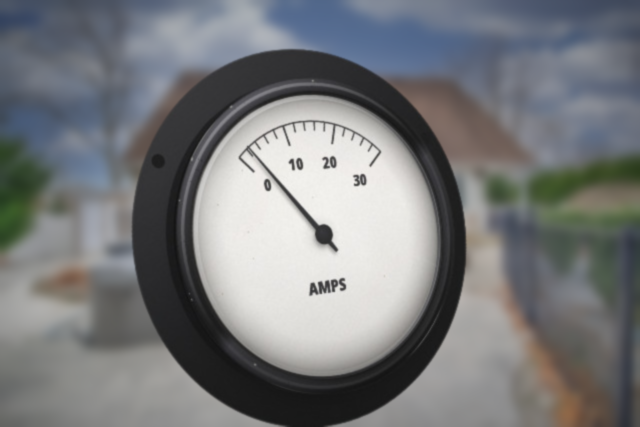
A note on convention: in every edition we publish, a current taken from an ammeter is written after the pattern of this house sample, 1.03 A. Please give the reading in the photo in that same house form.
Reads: 2 A
